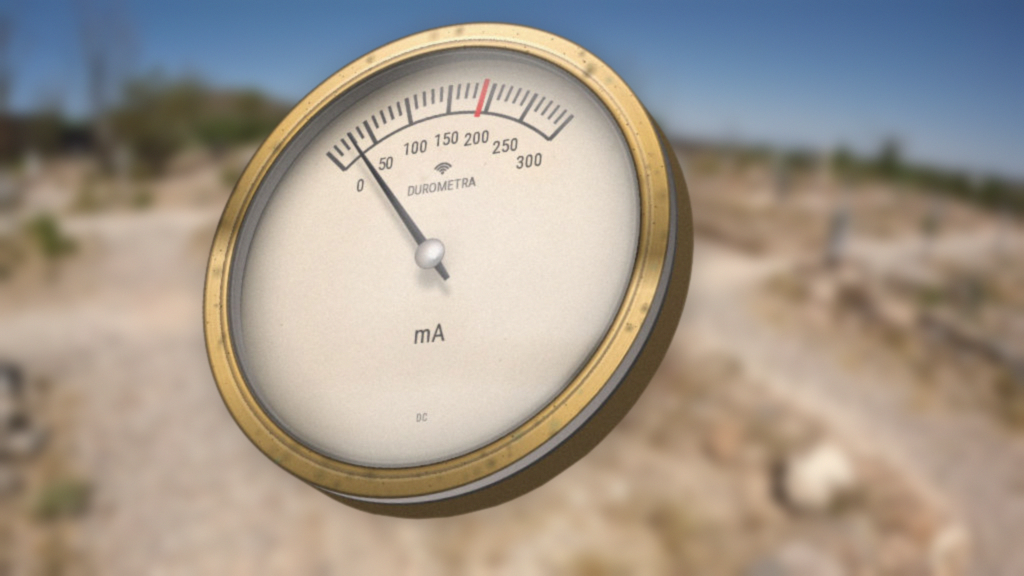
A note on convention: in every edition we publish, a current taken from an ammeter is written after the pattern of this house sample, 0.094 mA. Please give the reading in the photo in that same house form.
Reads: 30 mA
